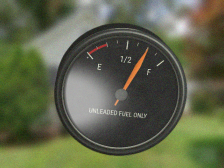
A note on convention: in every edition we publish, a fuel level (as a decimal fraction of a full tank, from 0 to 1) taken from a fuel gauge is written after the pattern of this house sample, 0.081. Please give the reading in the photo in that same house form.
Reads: 0.75
